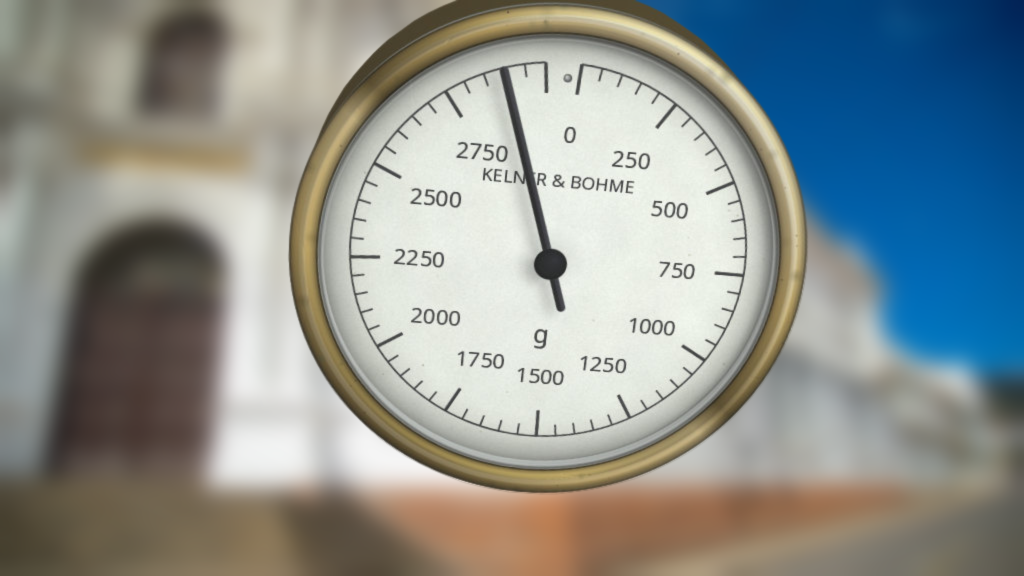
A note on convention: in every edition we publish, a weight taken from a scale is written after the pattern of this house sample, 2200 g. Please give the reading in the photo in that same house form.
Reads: 2900 g
